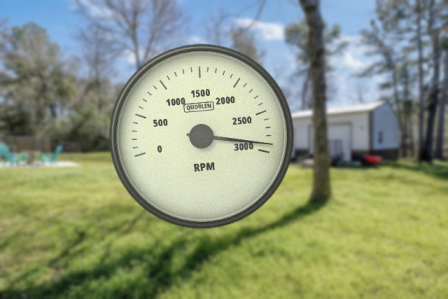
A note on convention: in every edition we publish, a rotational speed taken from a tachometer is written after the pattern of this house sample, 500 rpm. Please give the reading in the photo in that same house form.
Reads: 2900 rpm
